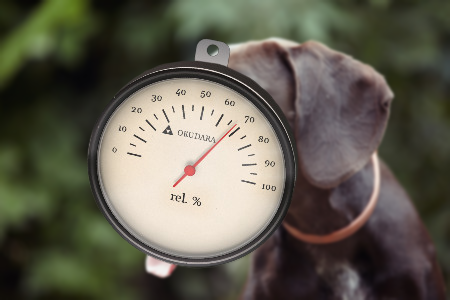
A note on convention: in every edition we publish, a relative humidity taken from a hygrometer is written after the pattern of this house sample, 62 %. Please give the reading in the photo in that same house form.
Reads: 67.5 %
